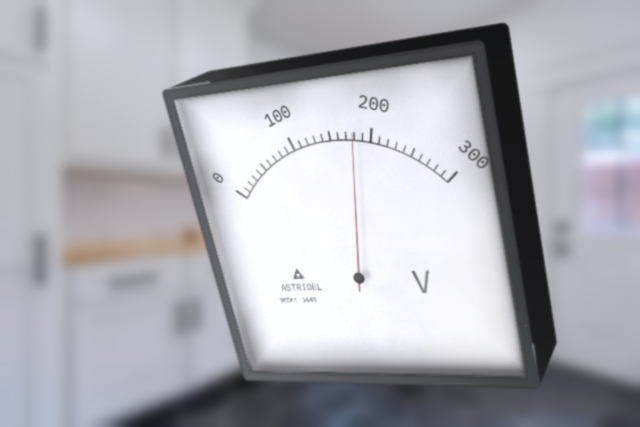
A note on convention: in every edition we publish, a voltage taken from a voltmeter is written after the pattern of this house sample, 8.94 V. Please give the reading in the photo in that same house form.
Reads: 180 V
